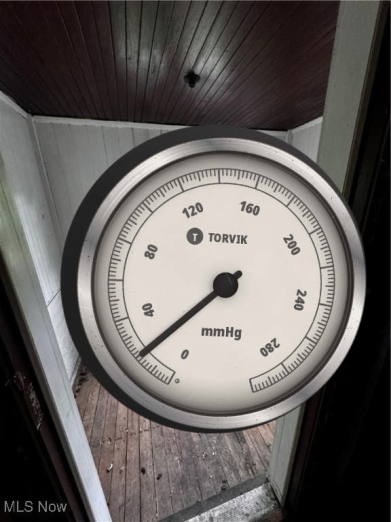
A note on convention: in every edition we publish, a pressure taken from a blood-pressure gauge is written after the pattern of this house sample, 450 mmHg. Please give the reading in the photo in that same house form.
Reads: 20 mmHg
